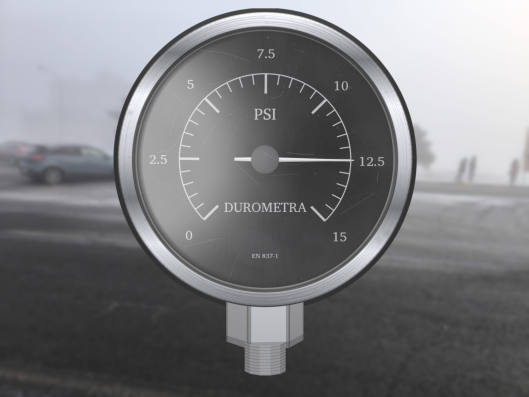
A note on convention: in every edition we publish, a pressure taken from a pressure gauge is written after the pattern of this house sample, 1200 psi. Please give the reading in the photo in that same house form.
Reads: 12.5 psi
